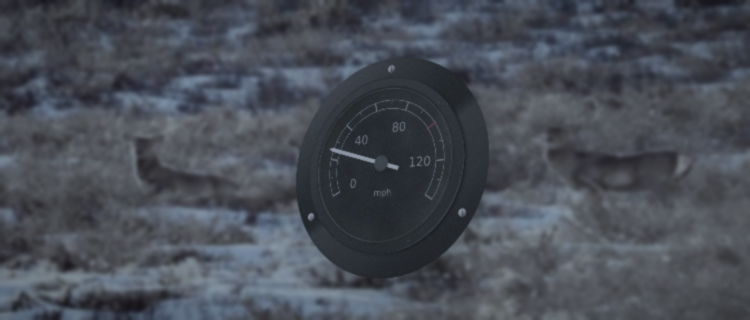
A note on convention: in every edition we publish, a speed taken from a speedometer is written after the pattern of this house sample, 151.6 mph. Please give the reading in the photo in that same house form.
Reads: 25 mph
